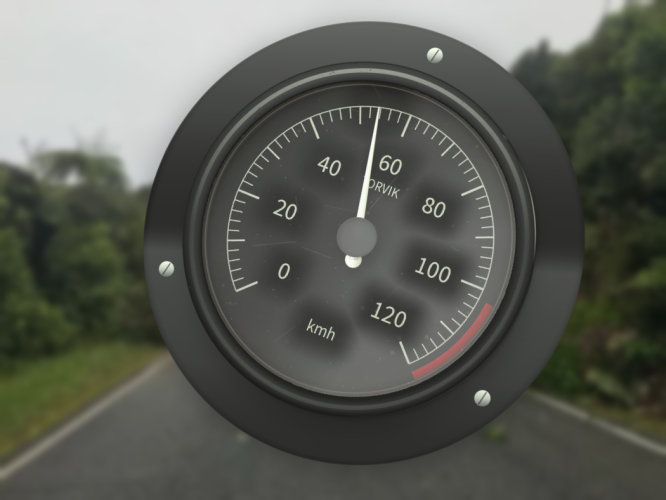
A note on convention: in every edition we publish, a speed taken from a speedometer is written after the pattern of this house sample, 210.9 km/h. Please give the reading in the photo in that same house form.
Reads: 54 km/h
